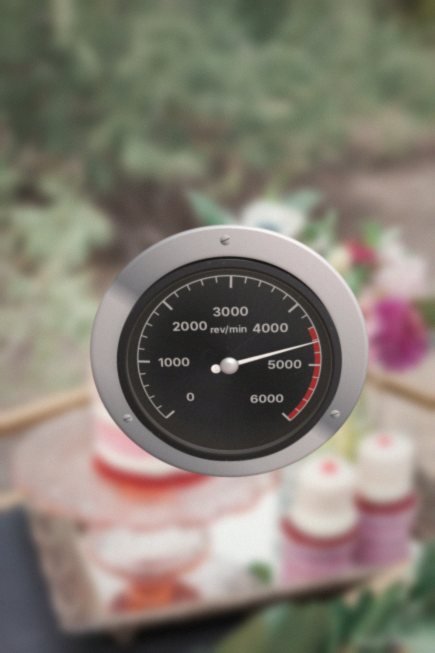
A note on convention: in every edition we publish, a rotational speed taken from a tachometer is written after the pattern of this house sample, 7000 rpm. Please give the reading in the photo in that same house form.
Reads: 4600 rpm
